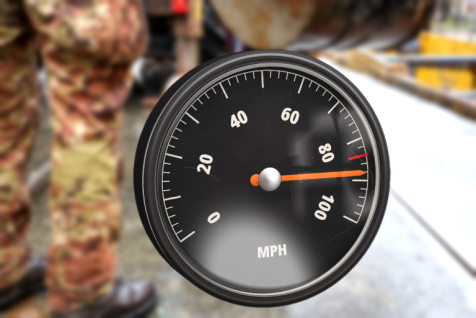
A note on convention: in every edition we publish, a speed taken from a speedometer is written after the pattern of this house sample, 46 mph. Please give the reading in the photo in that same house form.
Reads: 88 mph
